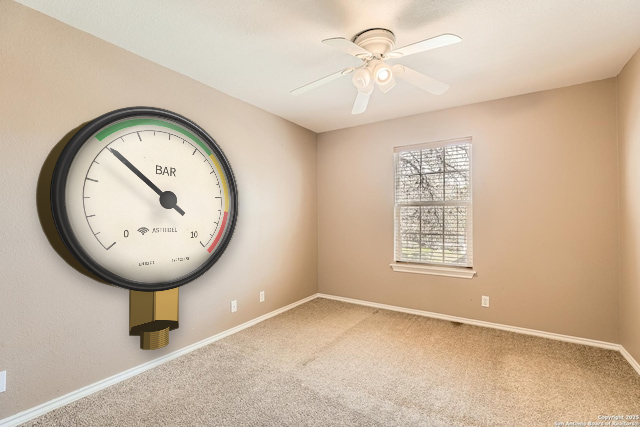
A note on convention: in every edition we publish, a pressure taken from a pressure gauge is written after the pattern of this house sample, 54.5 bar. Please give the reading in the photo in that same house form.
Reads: 3 bar
